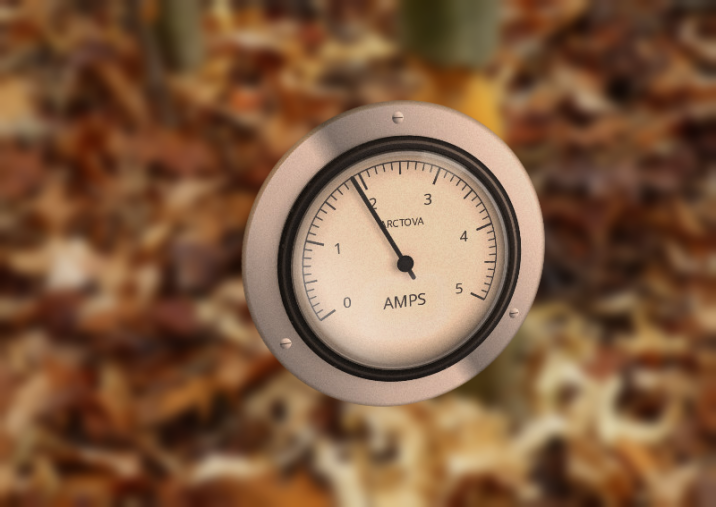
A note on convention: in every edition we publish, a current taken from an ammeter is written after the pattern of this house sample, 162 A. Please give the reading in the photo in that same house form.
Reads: 1.9 A
